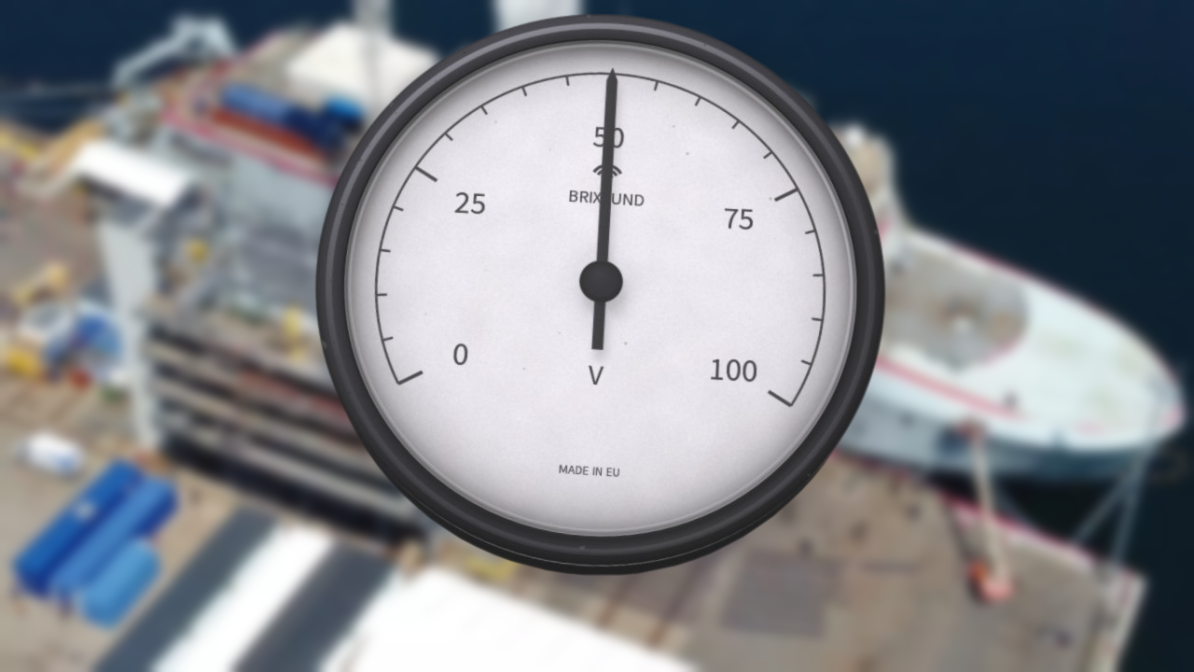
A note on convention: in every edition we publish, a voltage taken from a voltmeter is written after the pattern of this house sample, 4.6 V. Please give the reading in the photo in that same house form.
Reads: 50 V
